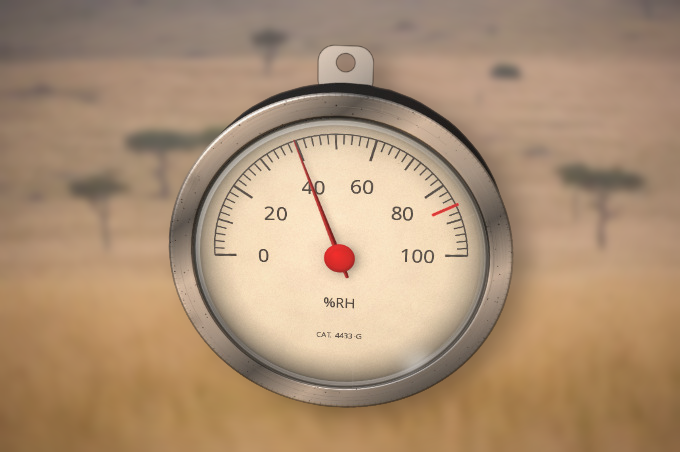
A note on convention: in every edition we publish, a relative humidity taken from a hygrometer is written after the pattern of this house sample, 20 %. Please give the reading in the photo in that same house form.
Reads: 40 %
